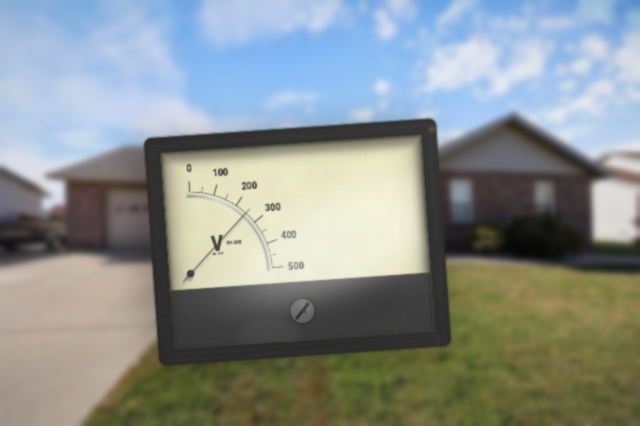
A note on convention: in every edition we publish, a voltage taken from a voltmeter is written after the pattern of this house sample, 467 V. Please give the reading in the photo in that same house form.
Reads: 250 V
